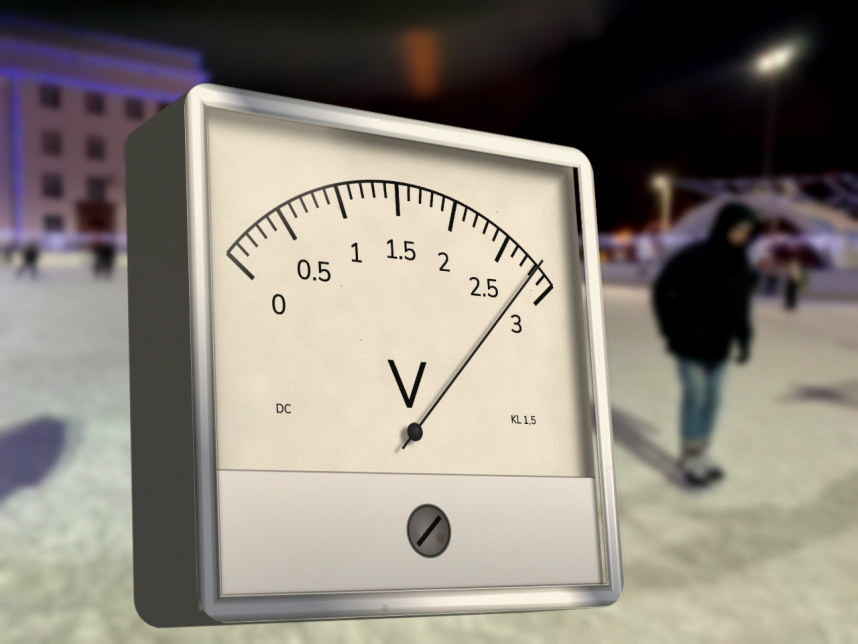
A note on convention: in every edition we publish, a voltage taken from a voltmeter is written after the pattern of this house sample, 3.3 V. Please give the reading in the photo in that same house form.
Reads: 2.8 V
